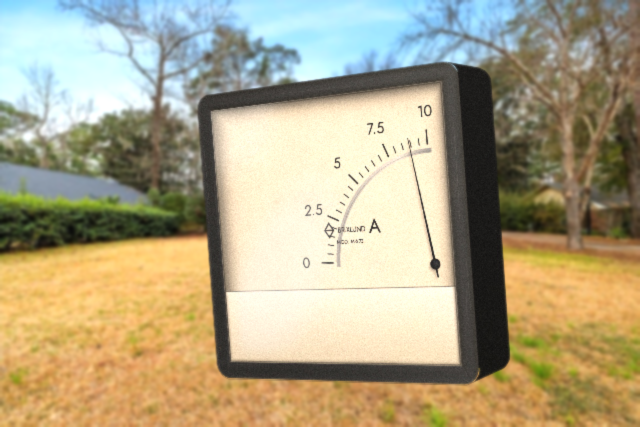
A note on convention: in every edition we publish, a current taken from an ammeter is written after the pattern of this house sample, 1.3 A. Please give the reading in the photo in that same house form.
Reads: 9 A
